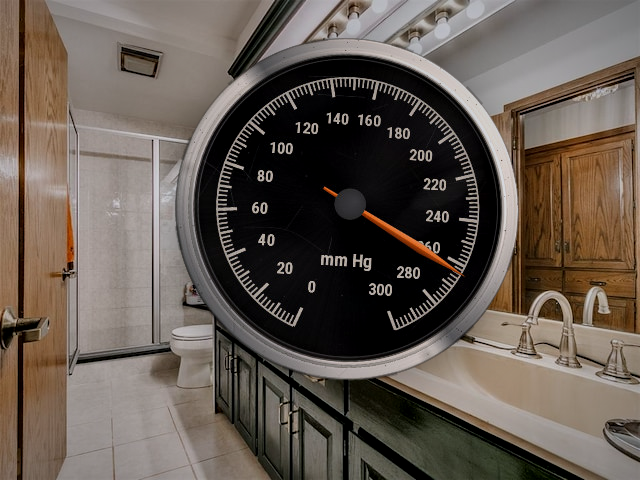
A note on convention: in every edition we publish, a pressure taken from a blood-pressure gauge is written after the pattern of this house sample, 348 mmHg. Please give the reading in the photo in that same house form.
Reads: 264 mmHg
